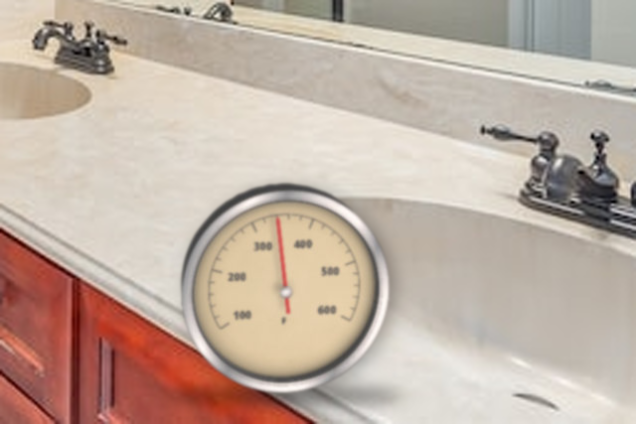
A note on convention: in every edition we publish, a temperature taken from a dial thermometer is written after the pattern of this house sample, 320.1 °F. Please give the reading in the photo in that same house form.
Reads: 340 °F
